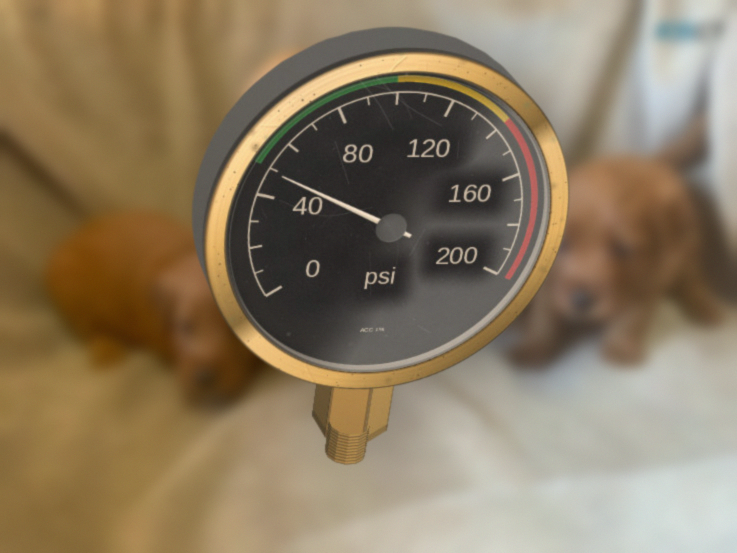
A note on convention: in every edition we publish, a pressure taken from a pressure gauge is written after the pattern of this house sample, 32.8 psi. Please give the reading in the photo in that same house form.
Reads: 50 psi
